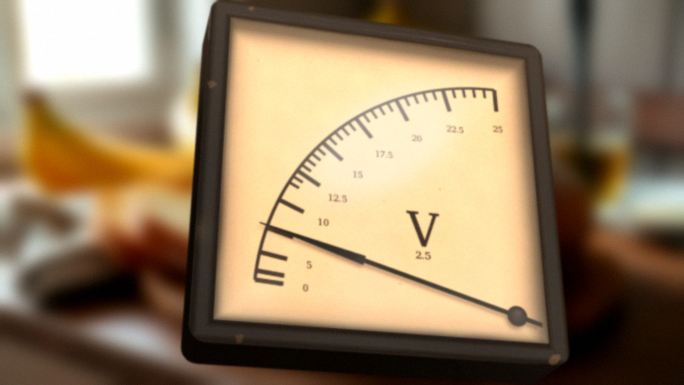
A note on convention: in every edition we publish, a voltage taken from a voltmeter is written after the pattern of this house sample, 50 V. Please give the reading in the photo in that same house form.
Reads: 7.5 V
